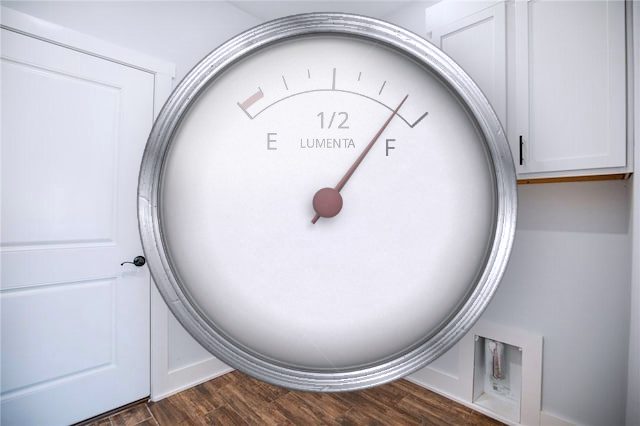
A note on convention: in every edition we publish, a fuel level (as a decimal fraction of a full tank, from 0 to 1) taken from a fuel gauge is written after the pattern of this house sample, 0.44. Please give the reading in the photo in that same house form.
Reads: 0.875
